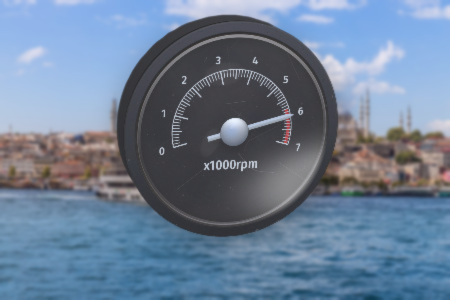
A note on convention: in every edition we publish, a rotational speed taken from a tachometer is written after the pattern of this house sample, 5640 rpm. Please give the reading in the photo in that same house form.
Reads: 6000 rpm
